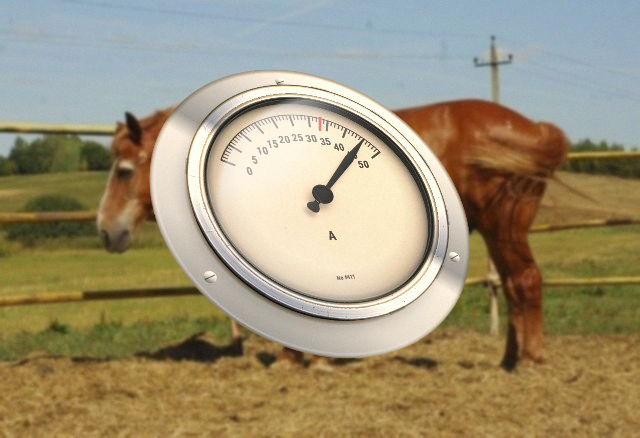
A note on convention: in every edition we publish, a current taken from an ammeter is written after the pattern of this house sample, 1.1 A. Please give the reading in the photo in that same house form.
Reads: 45 A
